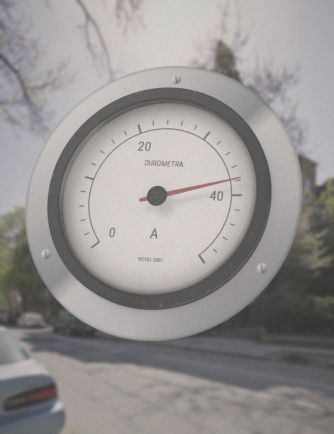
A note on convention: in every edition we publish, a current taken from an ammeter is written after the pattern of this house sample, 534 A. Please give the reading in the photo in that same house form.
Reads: 38 A
